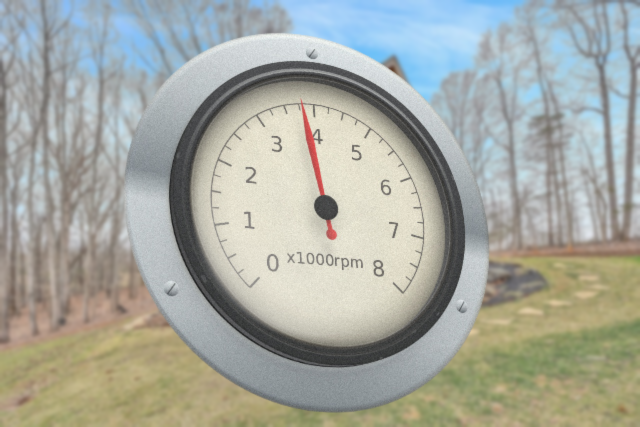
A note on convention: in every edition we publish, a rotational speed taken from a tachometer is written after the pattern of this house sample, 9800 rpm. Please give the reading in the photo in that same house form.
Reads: 3750 rpm
